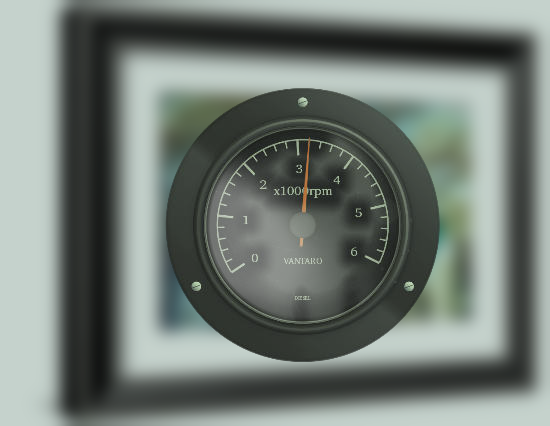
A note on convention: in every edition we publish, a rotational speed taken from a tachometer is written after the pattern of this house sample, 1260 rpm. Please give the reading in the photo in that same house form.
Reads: 3200 rpm
